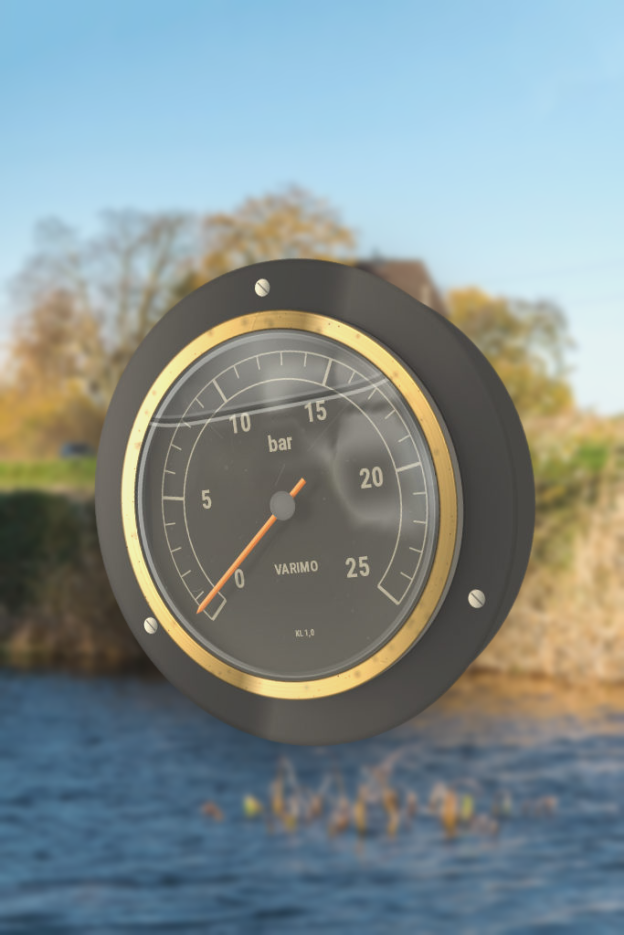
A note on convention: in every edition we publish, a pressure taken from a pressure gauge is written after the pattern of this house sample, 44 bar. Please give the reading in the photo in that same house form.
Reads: 0.5 bar
